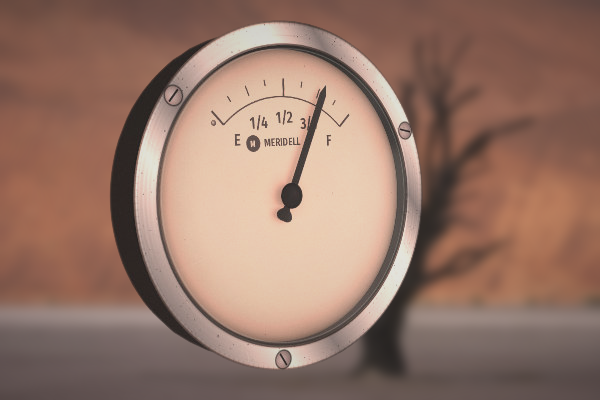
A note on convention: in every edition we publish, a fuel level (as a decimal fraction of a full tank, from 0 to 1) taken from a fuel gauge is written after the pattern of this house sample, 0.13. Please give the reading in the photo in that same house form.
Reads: 0.75
